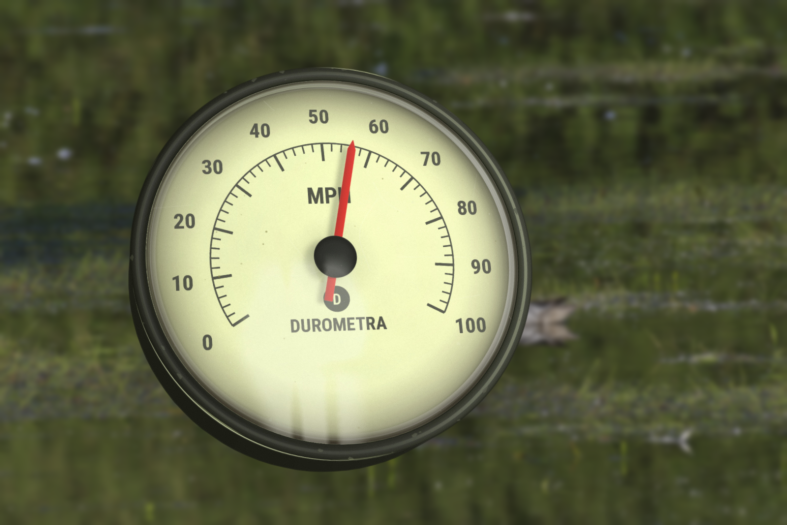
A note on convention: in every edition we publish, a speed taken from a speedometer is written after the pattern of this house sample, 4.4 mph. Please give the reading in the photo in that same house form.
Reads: 56 mph
